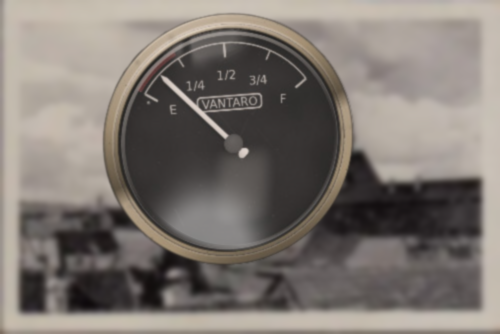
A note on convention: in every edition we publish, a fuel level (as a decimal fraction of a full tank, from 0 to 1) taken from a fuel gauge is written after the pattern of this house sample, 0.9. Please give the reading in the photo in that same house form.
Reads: 0.125
